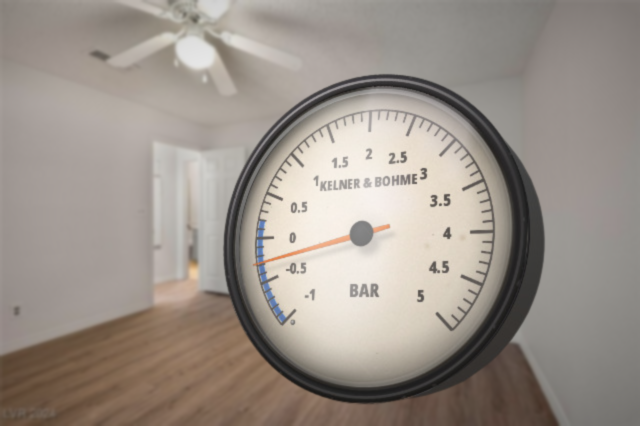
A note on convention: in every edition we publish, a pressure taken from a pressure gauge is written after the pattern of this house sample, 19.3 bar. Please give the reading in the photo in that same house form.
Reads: -0.3 bar
